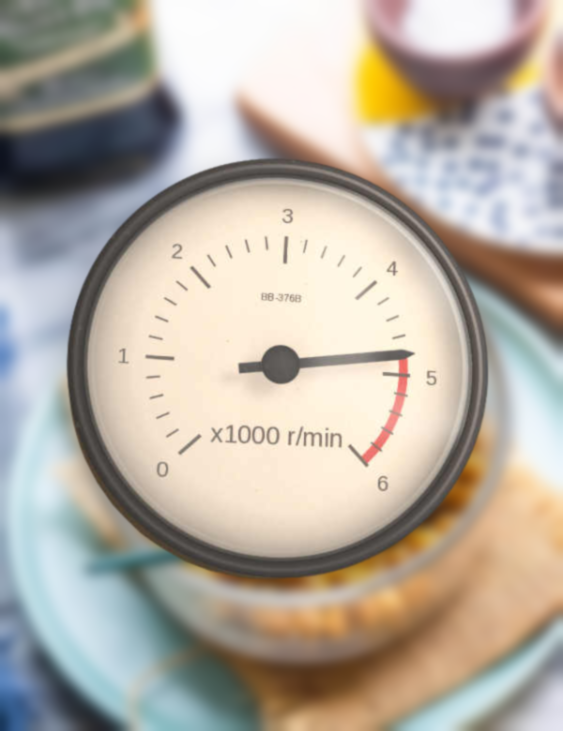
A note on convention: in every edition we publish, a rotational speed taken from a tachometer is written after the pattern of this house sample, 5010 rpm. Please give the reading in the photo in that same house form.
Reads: 4800 rpm
